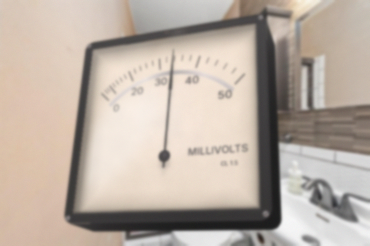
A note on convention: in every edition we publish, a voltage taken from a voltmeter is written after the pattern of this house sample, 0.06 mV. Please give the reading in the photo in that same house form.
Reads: 34 mV
